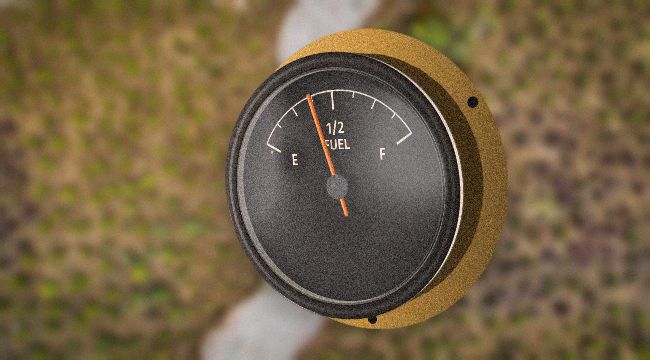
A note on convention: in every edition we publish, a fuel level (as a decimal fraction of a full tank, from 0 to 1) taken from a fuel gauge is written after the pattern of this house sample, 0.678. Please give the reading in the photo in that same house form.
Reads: 0.375
